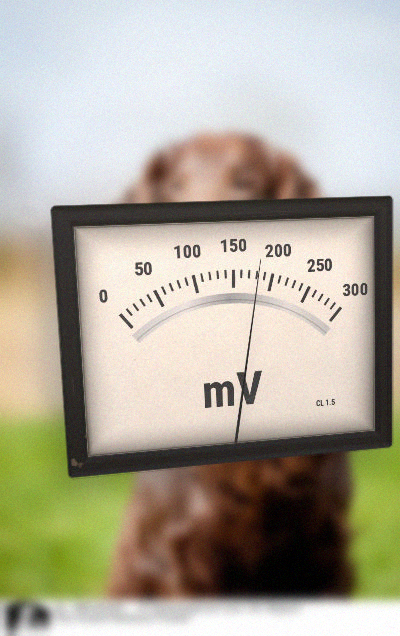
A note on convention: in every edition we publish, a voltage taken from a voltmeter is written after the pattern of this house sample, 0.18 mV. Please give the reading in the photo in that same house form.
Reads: 180 mV
